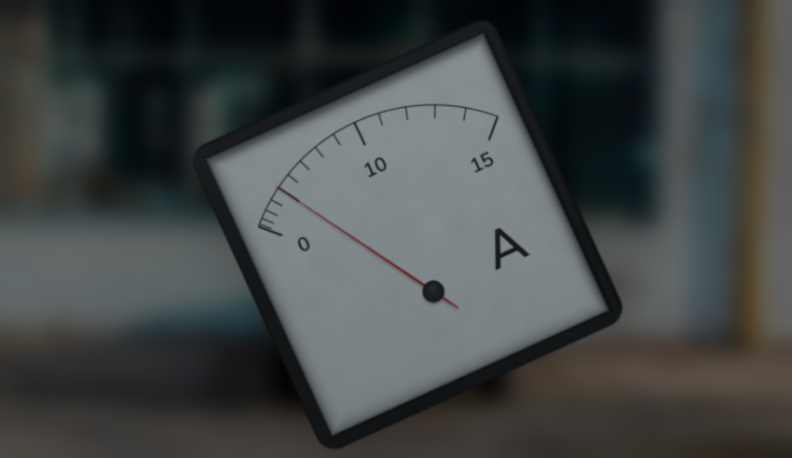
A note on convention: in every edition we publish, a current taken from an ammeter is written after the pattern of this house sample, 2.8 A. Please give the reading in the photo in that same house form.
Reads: 5 A
